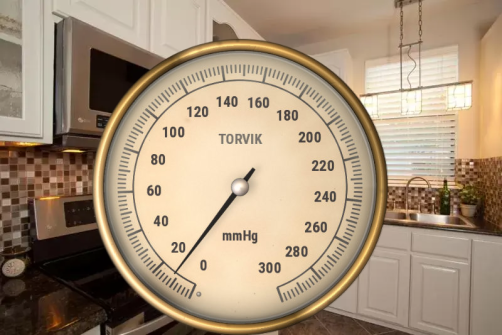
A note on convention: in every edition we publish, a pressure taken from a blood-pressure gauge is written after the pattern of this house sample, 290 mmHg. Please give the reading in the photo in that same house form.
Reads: 12 mmHg
